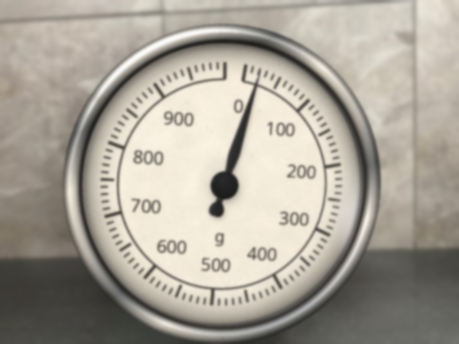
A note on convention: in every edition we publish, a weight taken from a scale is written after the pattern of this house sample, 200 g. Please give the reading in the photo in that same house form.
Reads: 20 g
